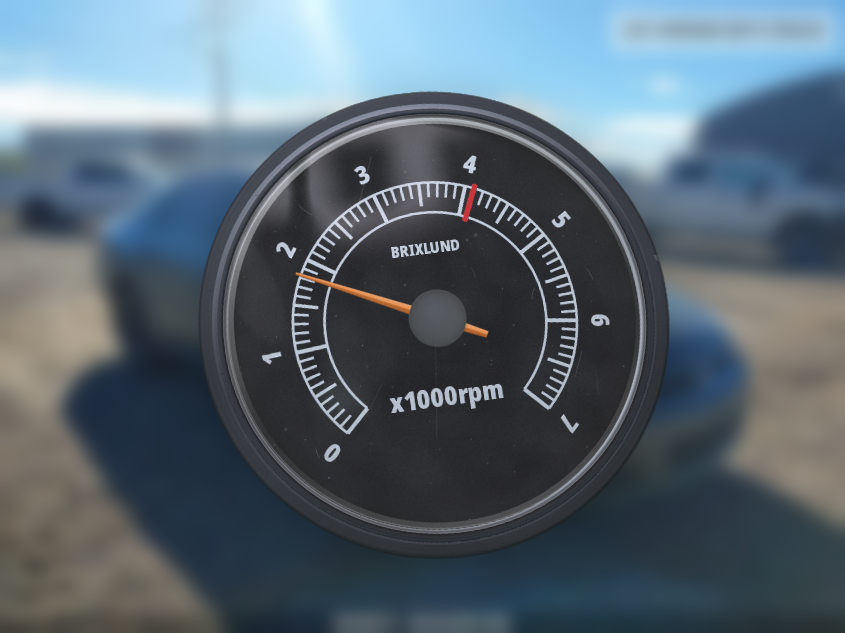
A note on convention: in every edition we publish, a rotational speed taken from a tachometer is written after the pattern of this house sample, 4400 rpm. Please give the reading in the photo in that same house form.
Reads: 1800 rpm
